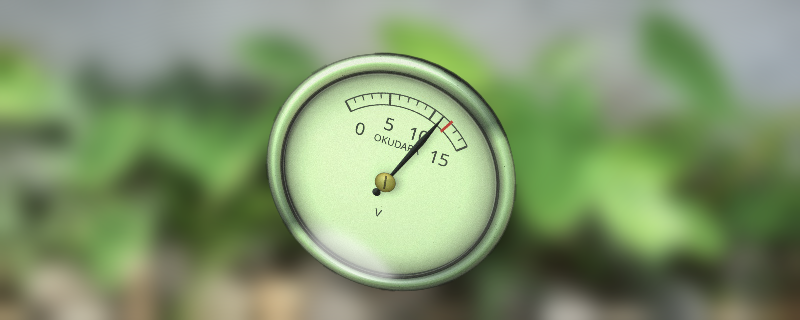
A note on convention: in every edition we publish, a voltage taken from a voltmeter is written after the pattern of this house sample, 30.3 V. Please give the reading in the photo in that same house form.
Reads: 11 V
